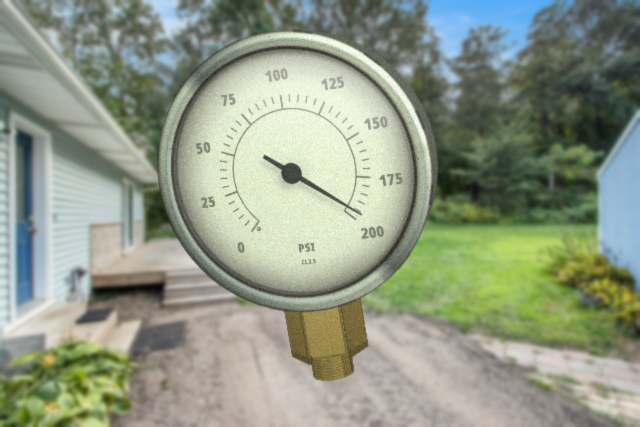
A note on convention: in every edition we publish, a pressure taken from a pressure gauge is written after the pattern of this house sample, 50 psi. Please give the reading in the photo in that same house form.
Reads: 195 psi
